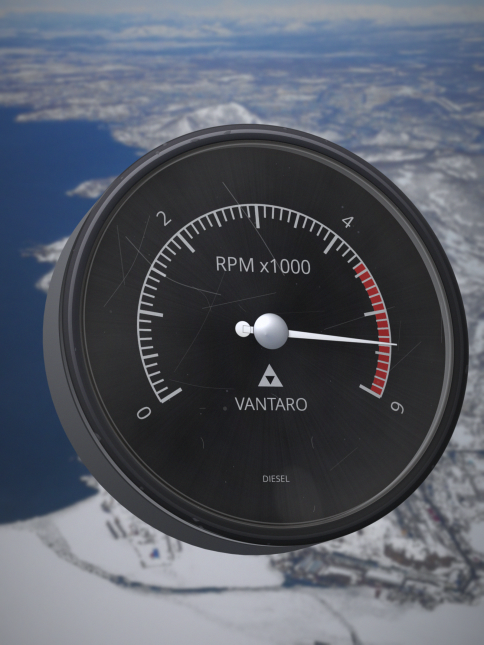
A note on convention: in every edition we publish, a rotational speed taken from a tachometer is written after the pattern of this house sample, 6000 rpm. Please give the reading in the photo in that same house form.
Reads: 5400 rpm
